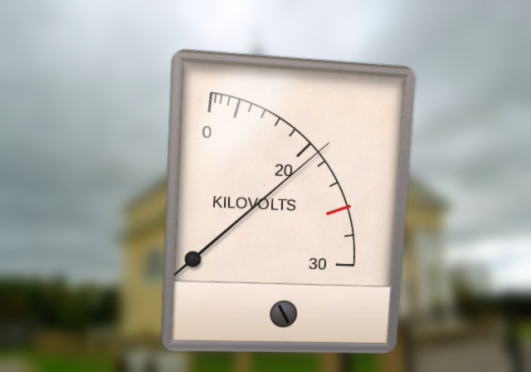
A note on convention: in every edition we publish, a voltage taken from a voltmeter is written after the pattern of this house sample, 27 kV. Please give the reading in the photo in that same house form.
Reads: 21 kV
